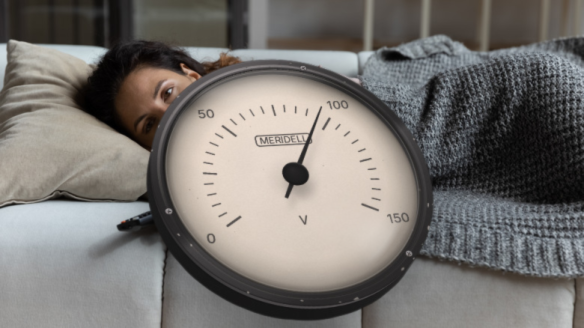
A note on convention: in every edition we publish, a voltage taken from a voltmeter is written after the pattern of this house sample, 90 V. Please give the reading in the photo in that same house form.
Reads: 95 V
